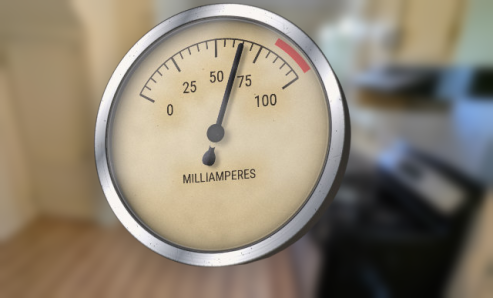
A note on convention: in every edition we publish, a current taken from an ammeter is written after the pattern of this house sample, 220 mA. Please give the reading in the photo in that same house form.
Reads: 65 mA
